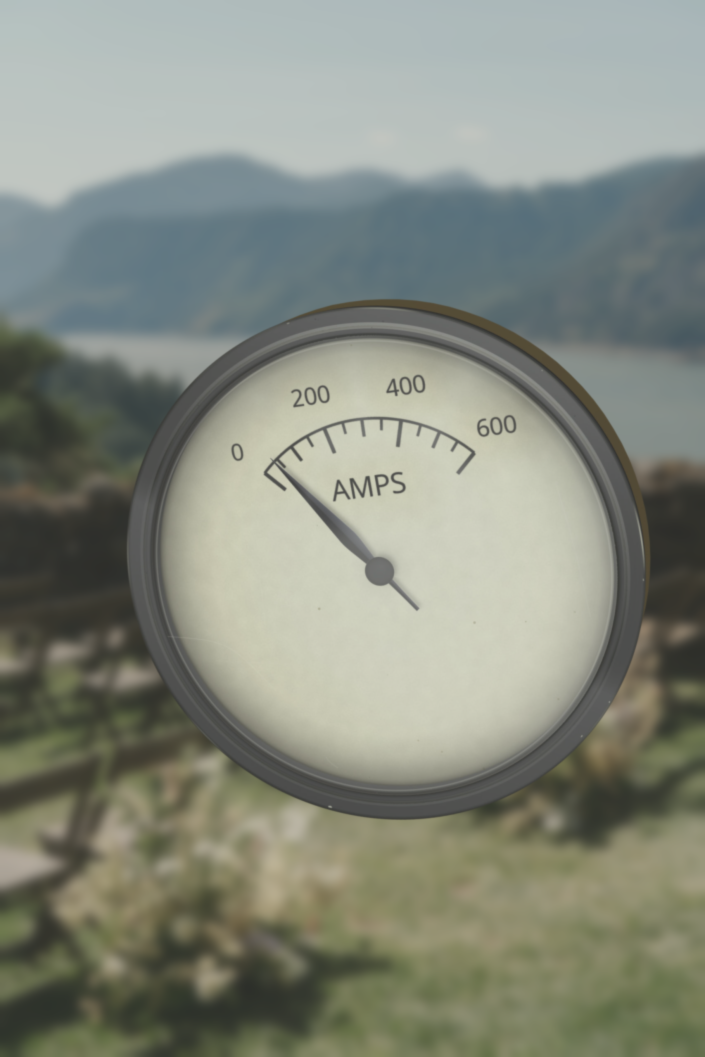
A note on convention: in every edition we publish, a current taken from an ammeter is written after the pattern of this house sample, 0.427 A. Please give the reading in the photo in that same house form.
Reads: 50 A
